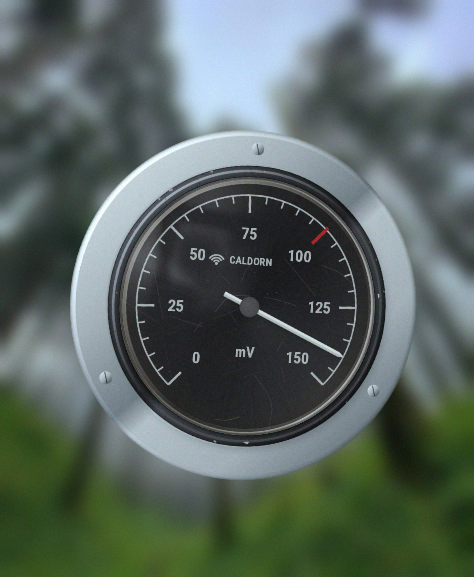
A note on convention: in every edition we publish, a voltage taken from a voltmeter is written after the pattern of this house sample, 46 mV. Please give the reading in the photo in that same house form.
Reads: 140 mV
